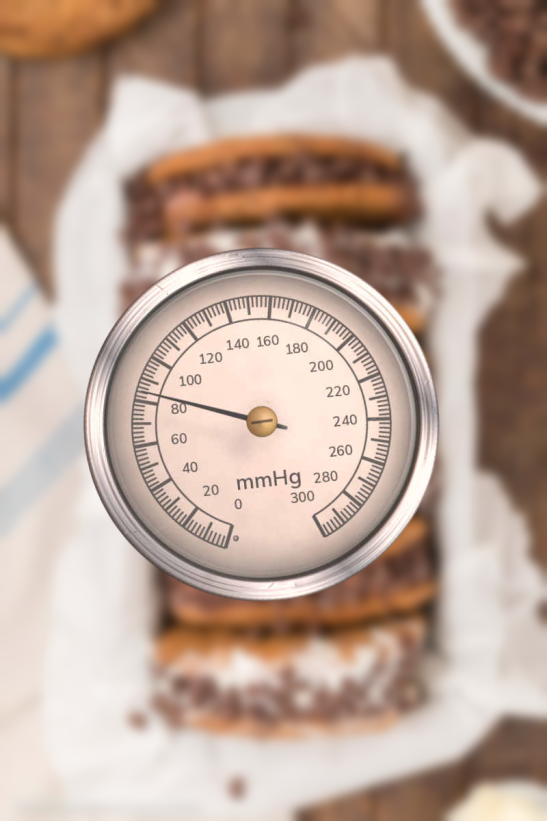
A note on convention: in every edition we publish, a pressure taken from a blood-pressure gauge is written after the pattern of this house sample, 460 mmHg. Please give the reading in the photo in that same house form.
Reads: 84 mmHg
